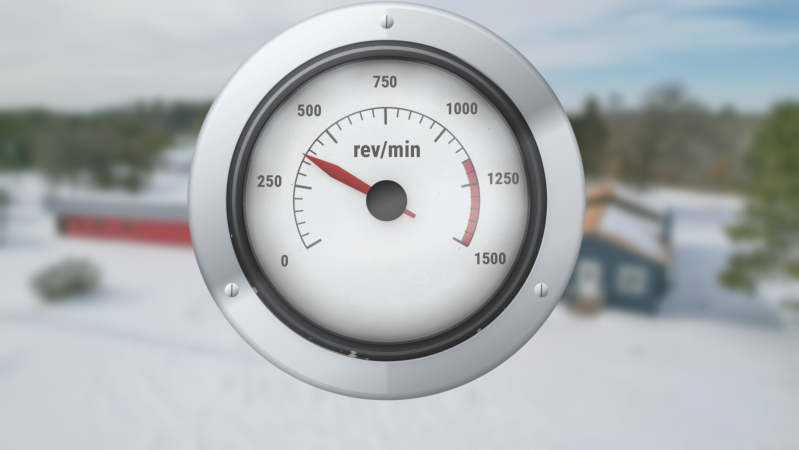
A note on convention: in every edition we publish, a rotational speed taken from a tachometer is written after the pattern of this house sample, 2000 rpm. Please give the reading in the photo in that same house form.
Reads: 375 rpm
